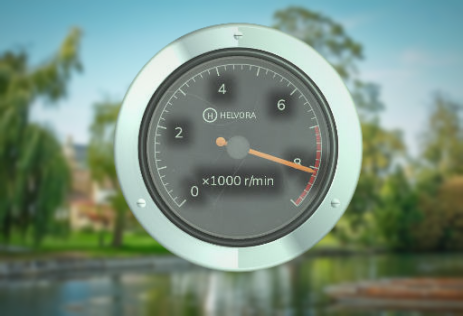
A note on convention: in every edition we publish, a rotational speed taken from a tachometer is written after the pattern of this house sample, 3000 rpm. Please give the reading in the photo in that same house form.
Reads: 8100 rpm
